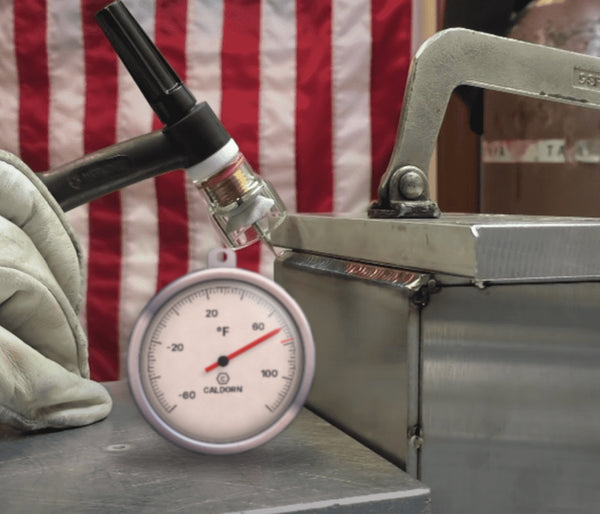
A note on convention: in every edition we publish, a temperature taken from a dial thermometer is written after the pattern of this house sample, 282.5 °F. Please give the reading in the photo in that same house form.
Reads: 70 °F
